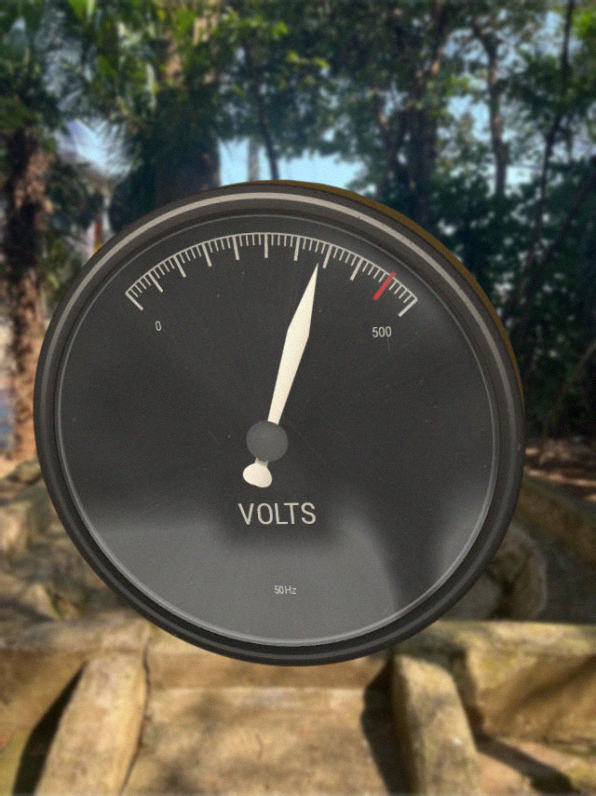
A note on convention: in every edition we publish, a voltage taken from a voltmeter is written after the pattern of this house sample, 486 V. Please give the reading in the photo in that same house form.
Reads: 340 V
